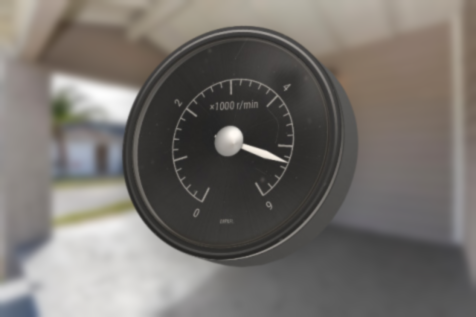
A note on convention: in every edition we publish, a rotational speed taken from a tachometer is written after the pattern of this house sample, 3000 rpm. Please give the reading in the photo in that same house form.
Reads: 5300 rpm
